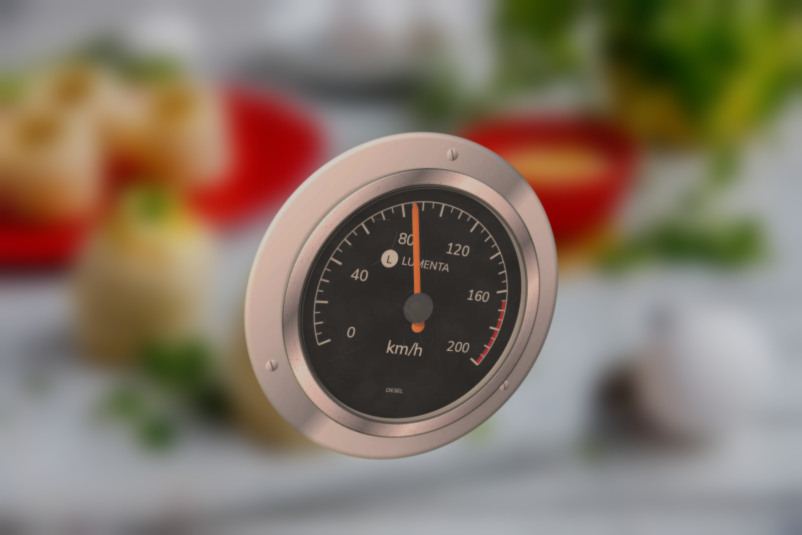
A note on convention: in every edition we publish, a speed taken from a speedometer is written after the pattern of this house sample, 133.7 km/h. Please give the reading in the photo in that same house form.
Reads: 85 km/h
